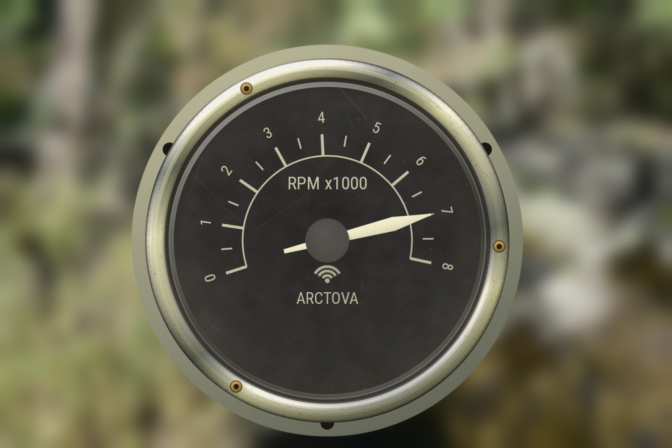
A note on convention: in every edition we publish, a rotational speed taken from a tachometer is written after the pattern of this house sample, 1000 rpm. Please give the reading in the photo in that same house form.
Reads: 7000 rpm
